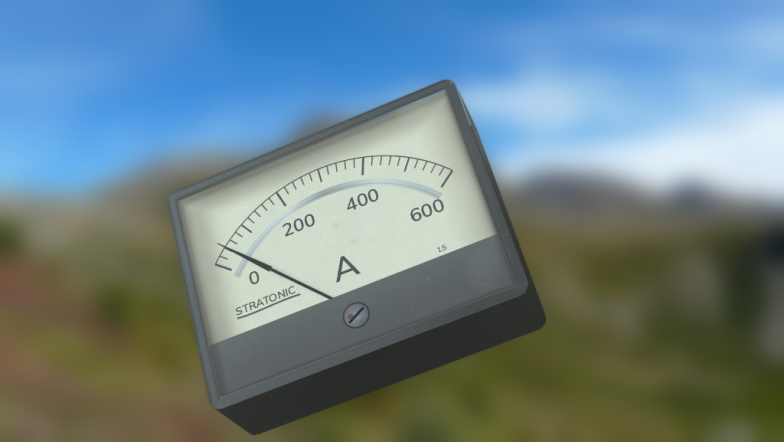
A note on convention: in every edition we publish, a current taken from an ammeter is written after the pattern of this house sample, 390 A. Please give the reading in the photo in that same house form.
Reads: 40 A
